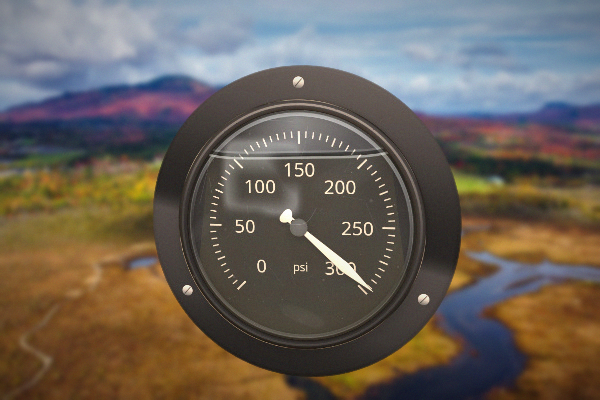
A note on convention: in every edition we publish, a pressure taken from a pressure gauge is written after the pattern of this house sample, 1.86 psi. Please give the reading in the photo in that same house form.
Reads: 295 psi
